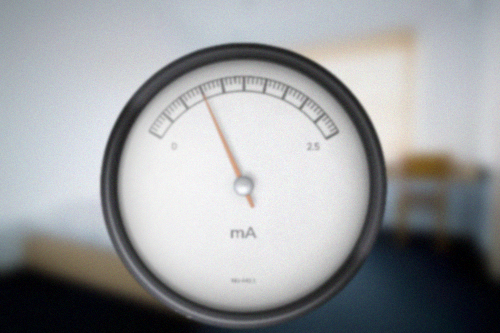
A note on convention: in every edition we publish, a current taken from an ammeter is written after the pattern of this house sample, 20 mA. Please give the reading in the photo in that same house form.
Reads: 0.75 mA
